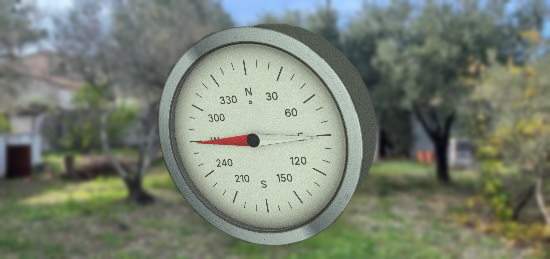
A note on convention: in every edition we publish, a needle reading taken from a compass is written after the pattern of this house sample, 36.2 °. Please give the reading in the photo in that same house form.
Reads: 270 °
